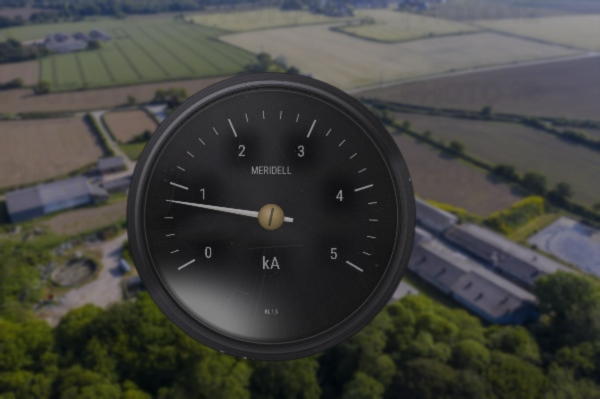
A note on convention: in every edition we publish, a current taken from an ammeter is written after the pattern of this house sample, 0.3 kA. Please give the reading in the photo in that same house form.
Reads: 0.8 kA
